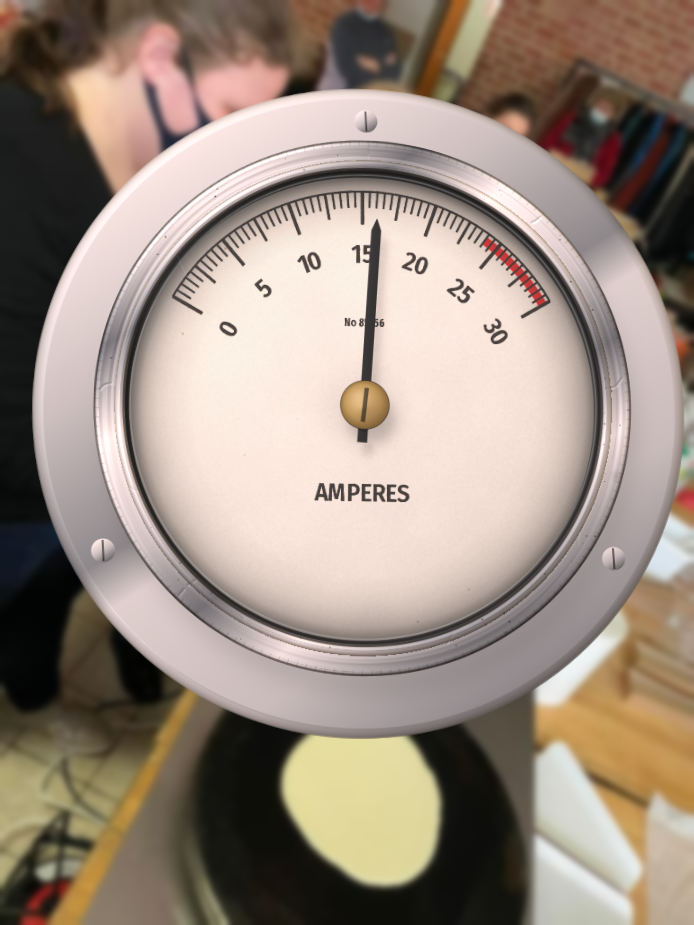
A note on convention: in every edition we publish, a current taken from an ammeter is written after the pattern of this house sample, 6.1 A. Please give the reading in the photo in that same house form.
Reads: 16 A
